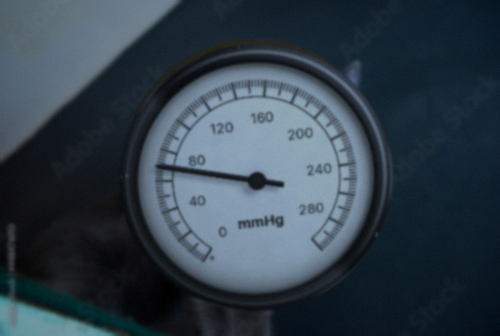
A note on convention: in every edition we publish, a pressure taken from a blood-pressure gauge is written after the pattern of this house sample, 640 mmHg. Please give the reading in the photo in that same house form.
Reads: 70 mmHg
